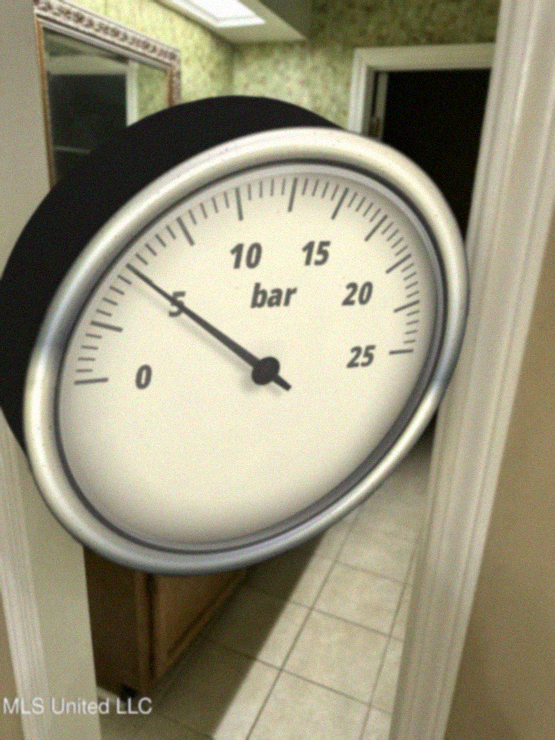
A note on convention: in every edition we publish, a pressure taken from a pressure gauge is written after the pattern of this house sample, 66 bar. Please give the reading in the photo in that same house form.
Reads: 5 bar
